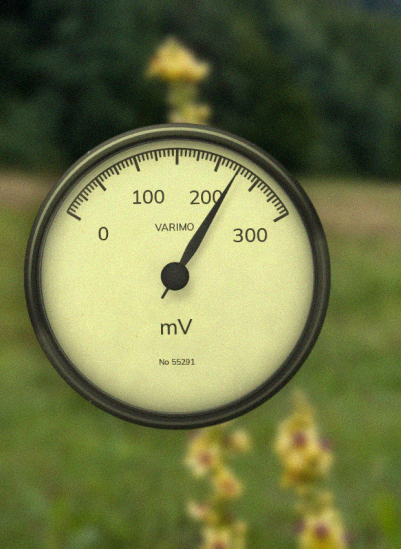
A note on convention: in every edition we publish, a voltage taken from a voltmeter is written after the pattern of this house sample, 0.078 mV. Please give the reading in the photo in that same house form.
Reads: 225 mV
